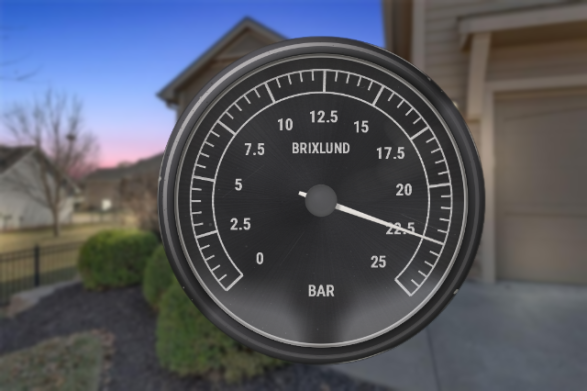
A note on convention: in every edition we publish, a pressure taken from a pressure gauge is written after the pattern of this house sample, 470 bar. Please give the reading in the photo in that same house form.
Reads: 22.5 bar
